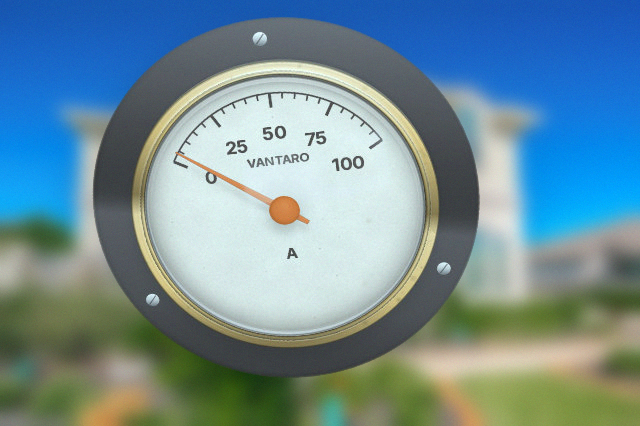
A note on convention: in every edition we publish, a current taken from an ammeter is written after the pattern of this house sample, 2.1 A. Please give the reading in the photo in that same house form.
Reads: 5 A
